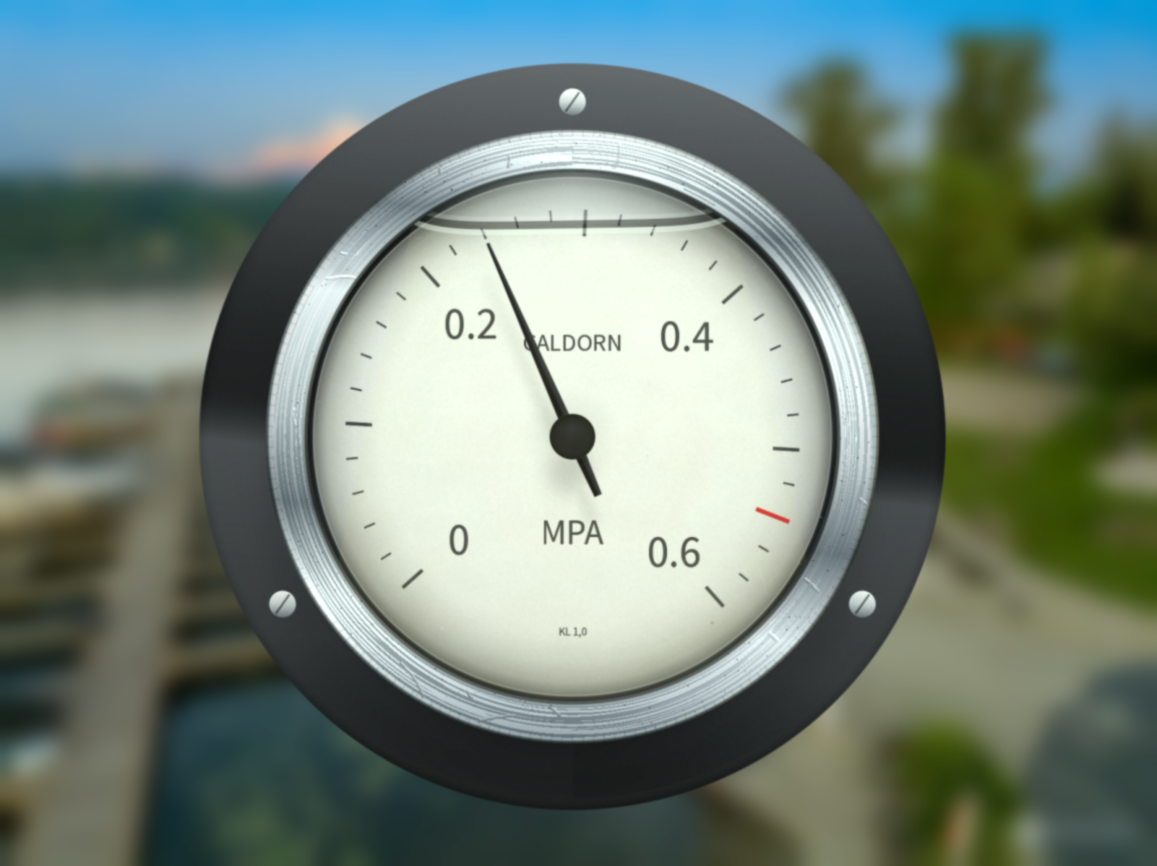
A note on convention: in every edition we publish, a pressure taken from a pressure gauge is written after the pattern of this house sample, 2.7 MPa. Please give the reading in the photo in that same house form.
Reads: 0.24 MPa
